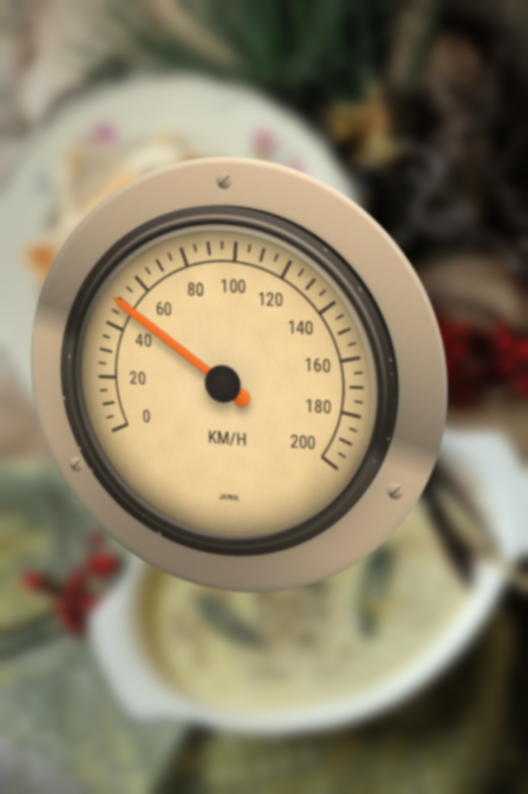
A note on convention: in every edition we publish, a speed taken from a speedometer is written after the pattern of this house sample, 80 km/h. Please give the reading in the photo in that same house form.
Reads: 50 km/h
